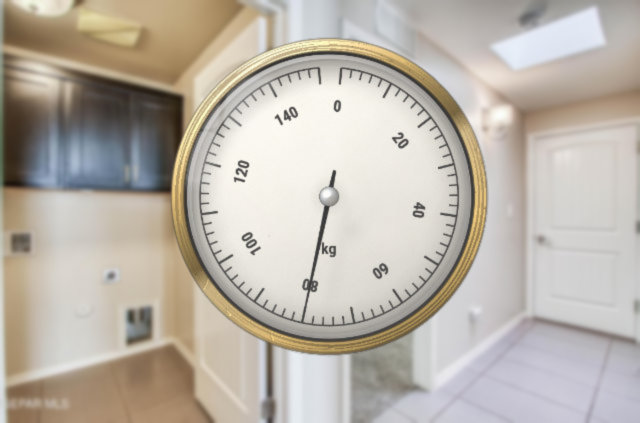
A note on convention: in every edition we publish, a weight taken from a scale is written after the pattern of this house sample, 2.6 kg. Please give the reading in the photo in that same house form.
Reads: 80 kg
